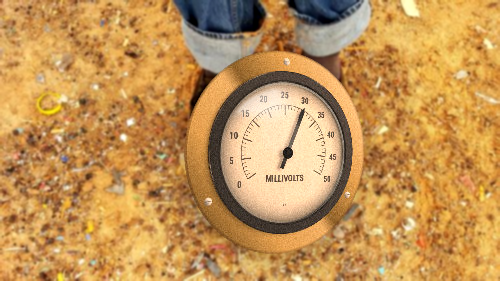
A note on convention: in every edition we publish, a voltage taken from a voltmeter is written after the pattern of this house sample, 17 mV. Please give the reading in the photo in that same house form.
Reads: 30 mV
